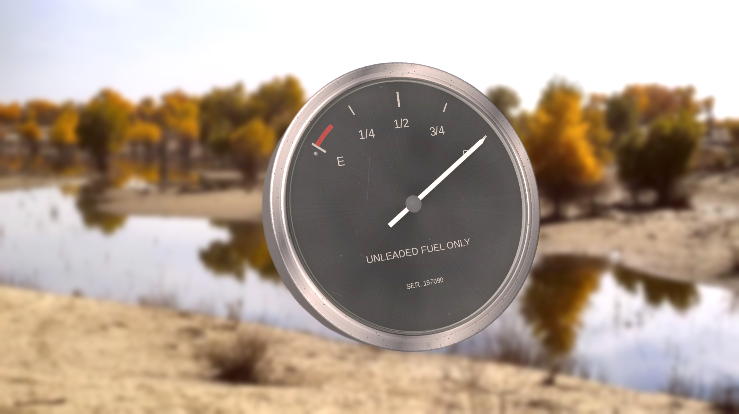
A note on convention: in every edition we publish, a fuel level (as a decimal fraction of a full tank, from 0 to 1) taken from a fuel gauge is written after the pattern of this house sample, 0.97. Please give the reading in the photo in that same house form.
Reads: 1
